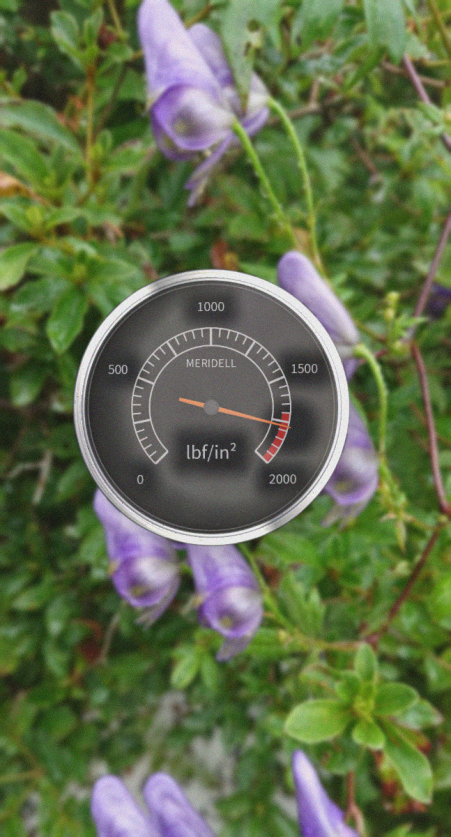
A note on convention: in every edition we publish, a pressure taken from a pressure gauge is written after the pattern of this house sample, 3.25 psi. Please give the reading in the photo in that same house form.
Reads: 1775 psi
